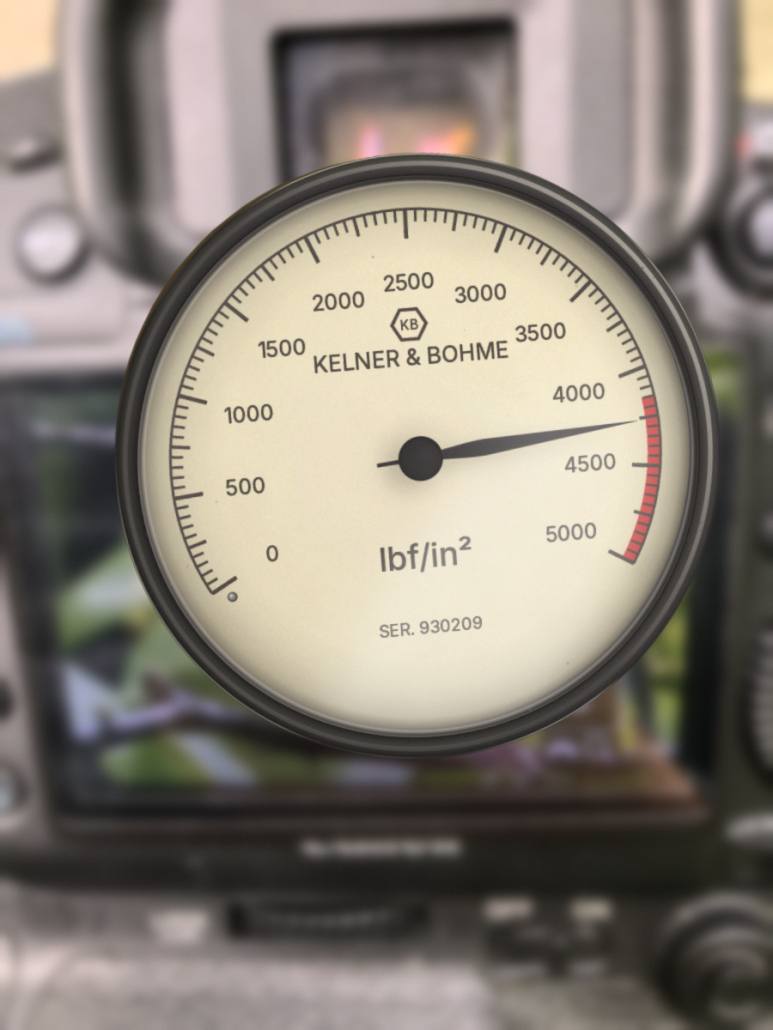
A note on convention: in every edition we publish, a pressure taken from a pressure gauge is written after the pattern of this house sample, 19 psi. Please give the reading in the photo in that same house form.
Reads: 4250 psi
